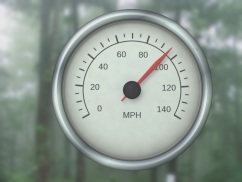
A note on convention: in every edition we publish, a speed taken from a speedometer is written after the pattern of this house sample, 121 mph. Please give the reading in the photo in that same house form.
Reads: 95 mph
